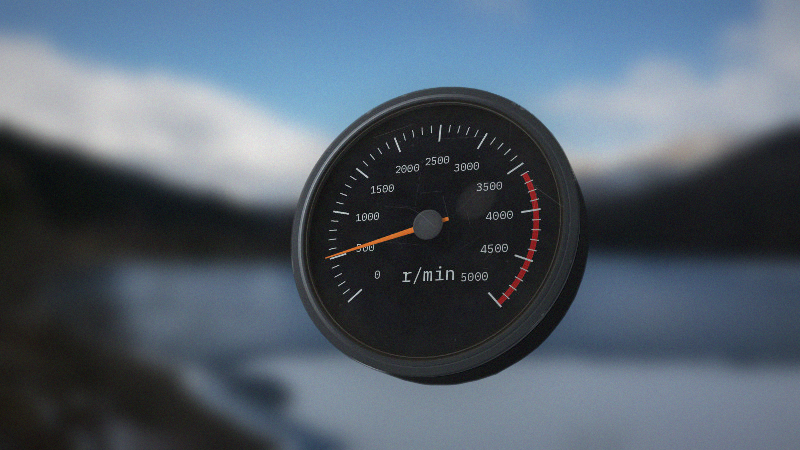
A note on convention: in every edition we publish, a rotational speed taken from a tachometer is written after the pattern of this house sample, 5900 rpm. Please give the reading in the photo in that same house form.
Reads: 500 rpm
